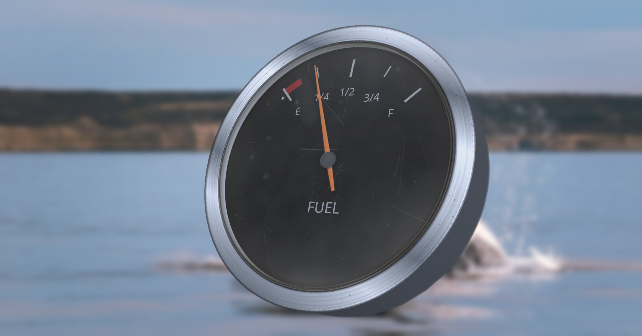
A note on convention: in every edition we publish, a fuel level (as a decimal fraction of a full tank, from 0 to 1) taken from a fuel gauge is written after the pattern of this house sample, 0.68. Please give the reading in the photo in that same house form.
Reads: 0.25
